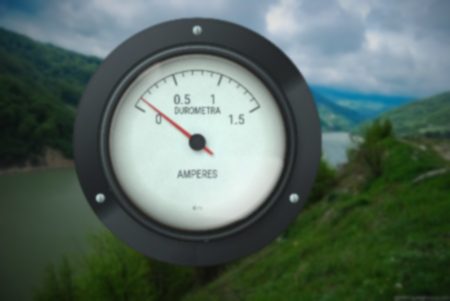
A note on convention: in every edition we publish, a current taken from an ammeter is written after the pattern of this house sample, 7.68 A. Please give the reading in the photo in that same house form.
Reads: 0.1 A
